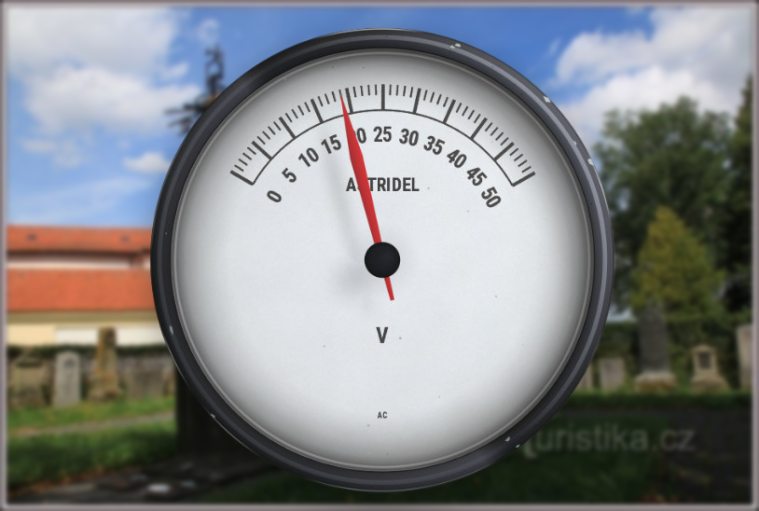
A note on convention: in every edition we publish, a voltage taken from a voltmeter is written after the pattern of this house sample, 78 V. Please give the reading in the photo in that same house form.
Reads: 19 V
